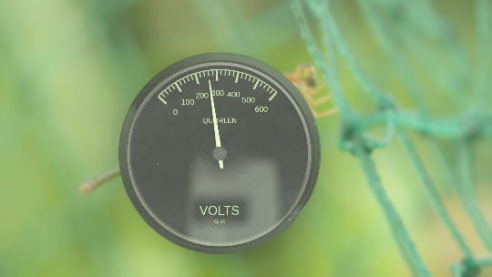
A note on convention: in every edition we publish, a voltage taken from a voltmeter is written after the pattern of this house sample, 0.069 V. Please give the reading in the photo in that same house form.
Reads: 260 V
